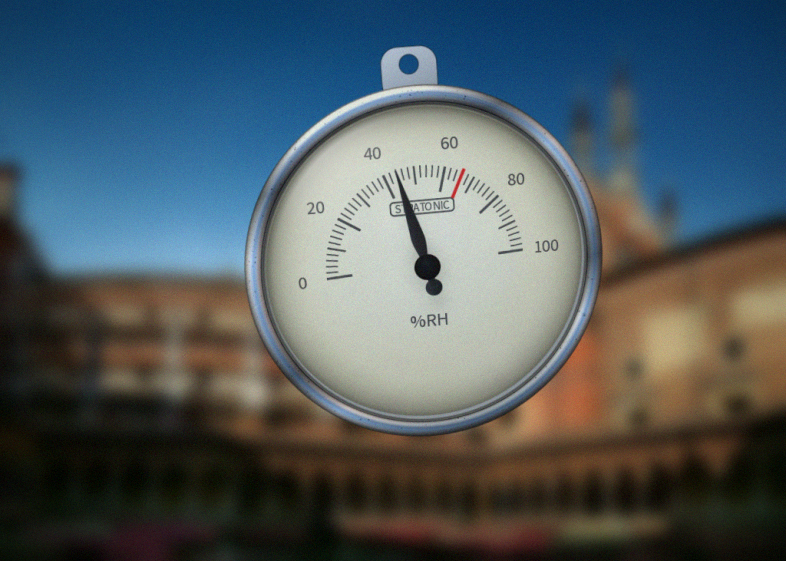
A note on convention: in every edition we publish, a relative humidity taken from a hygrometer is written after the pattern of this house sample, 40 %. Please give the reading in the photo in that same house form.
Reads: 44 %
